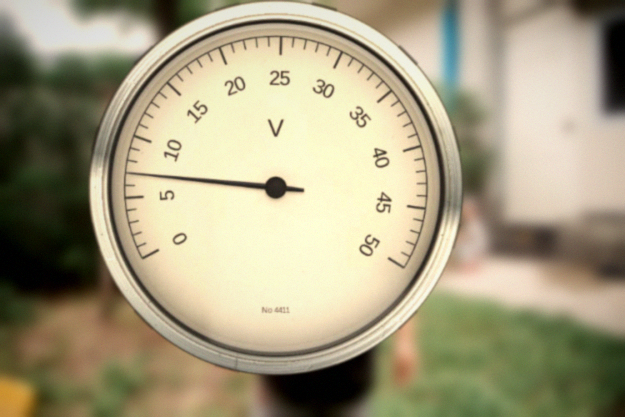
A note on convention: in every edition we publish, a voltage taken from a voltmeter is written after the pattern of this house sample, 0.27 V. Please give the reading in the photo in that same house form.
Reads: 7 V
